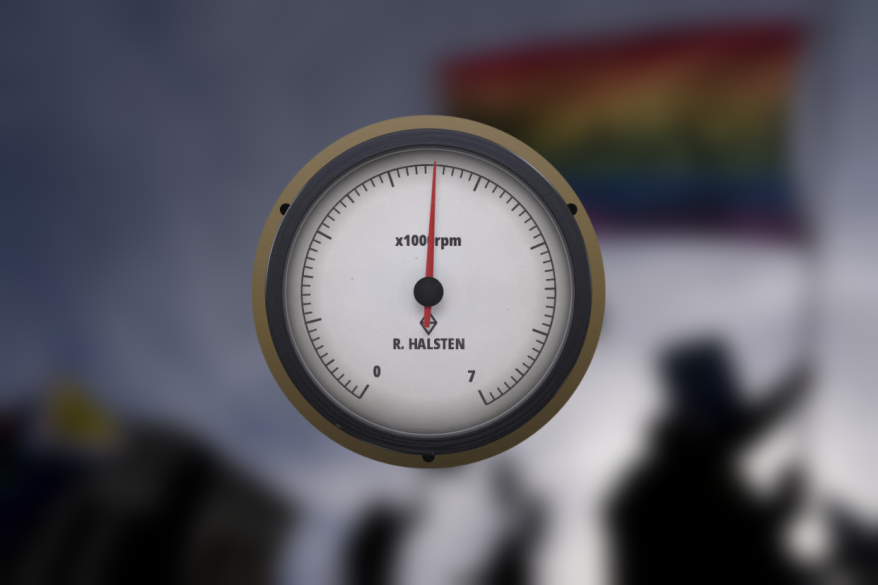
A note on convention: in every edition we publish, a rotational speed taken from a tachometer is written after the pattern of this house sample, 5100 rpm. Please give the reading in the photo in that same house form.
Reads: 3500 rpm
